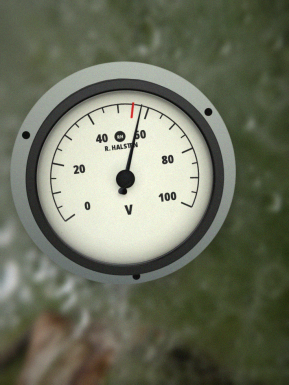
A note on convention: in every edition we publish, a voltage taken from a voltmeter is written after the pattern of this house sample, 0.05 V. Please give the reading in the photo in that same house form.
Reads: 57.5 V
